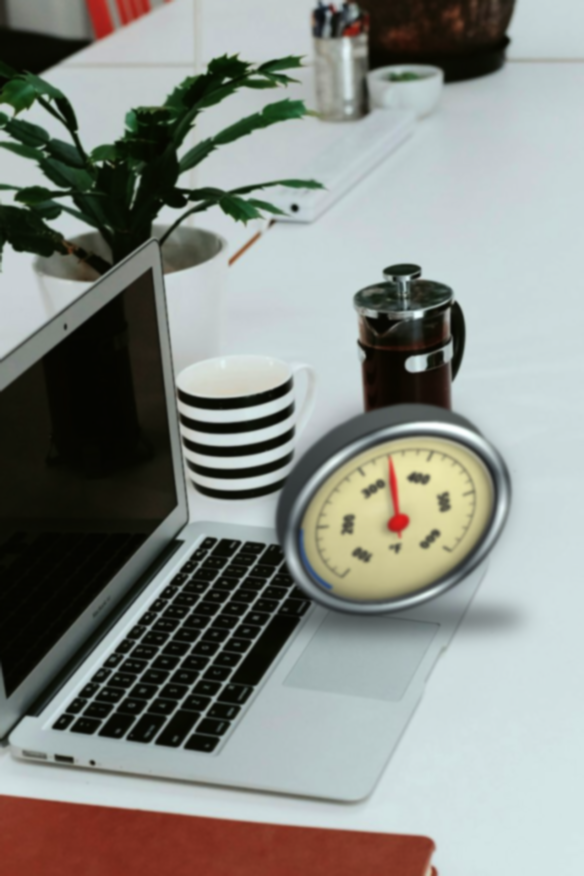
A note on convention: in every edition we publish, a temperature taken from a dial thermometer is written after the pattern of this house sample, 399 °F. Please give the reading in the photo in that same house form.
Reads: 340 °F
